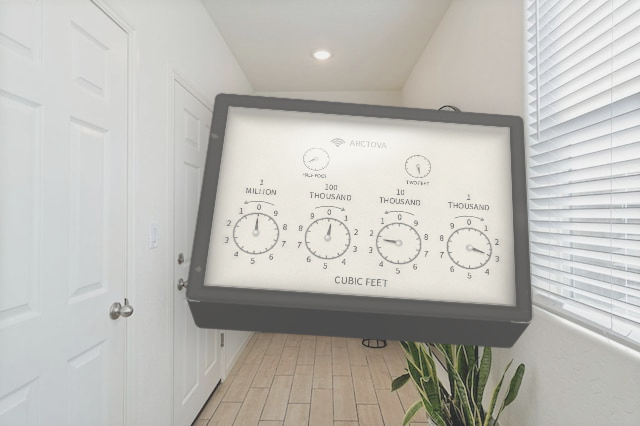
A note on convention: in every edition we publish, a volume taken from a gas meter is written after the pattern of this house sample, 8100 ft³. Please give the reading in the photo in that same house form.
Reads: 2300 ft³
